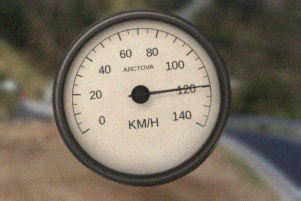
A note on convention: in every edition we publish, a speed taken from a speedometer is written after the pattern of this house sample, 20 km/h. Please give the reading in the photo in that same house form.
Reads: 120 km/h
